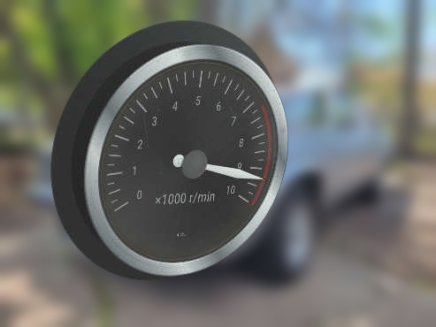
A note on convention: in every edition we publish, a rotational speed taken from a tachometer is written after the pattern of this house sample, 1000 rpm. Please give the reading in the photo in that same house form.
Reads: 9250 rpm
